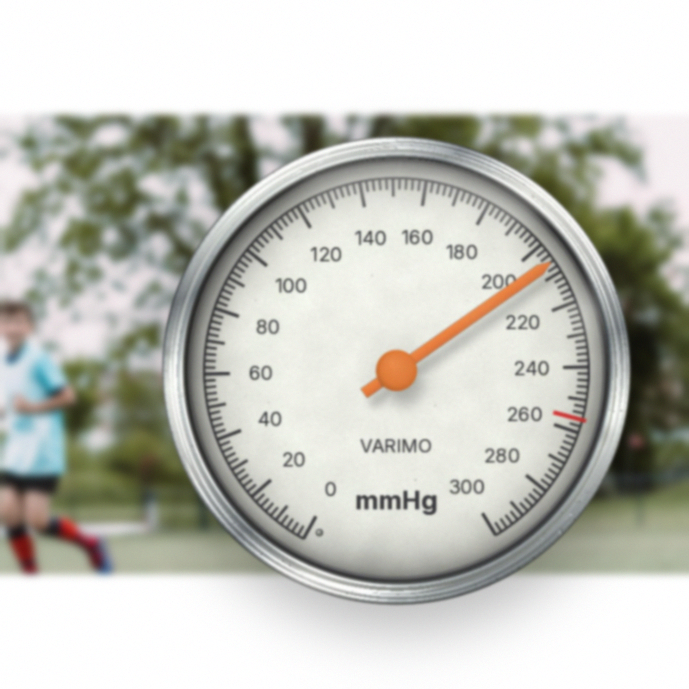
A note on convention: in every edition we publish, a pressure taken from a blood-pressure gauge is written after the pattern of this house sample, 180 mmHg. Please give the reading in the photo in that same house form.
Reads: 206 mmHg
